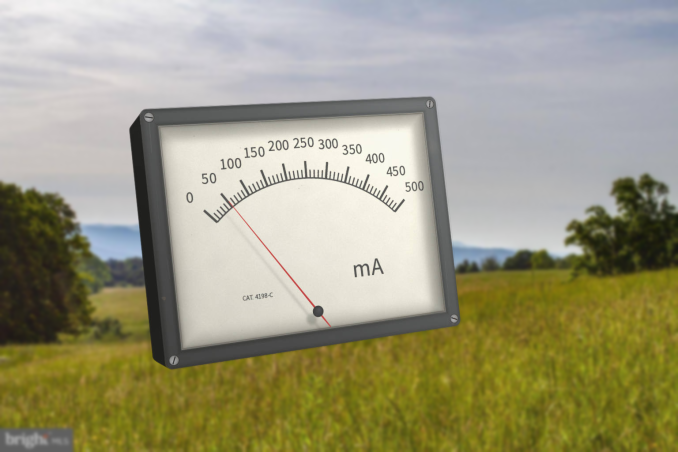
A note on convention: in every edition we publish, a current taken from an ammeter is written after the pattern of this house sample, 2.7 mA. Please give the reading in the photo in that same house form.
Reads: 50 mA
